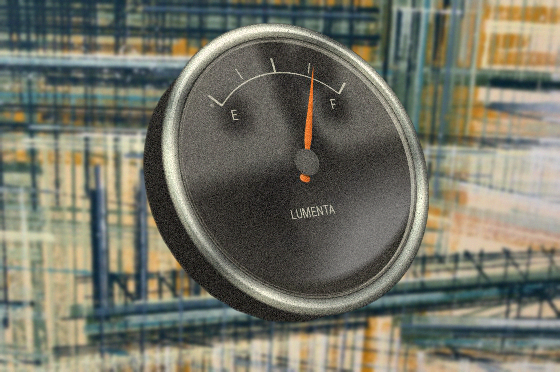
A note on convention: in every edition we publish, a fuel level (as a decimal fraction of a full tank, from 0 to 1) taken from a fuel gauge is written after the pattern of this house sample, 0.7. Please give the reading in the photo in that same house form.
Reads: 0.75
